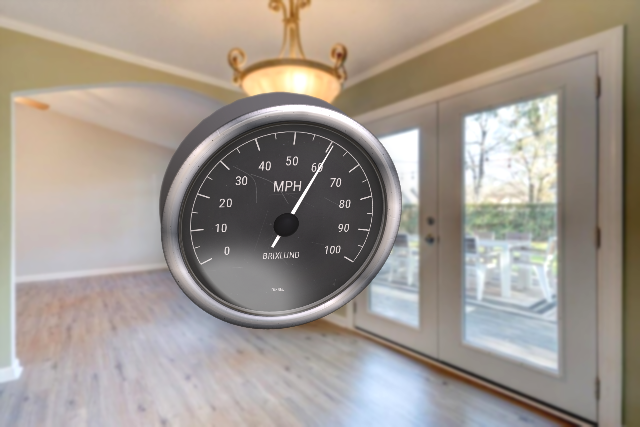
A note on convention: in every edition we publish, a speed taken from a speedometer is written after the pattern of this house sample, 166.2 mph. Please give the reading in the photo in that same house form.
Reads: 60 mph
